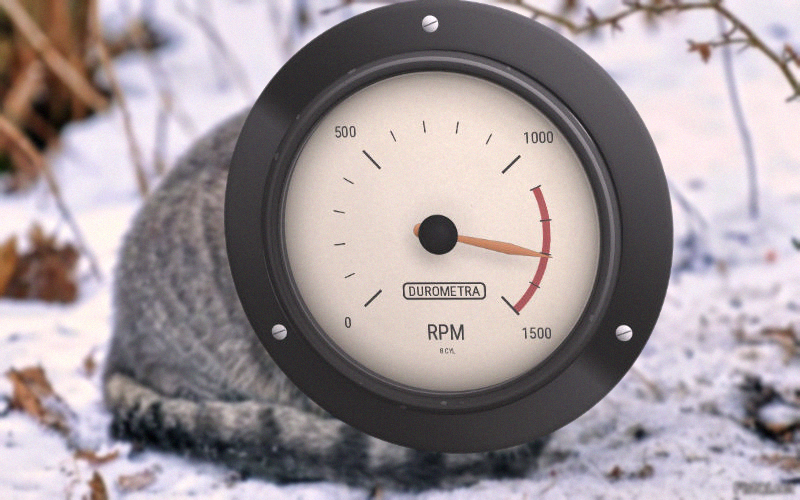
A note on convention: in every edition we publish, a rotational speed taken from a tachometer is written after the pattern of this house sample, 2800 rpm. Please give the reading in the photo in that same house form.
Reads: 1300 rpm
